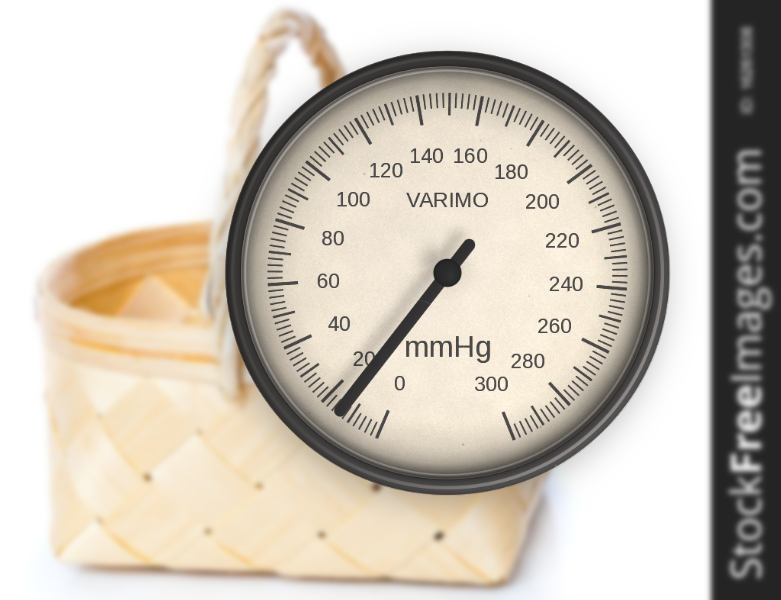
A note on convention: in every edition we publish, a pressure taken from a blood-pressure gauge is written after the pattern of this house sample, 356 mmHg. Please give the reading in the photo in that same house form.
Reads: 14 mmHg
